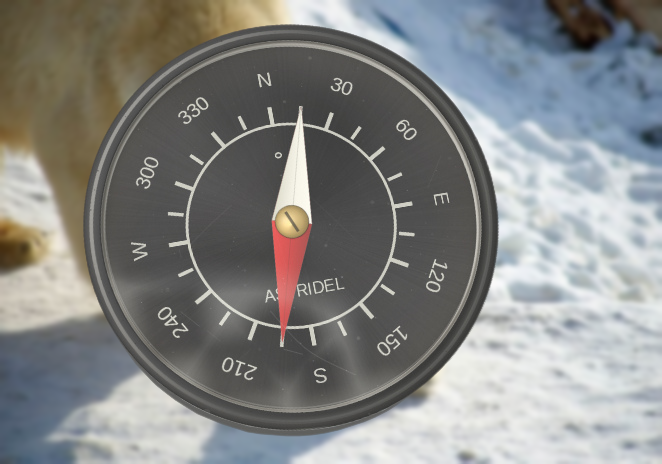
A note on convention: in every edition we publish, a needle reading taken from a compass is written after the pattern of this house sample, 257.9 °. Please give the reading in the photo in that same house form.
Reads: 195 °
